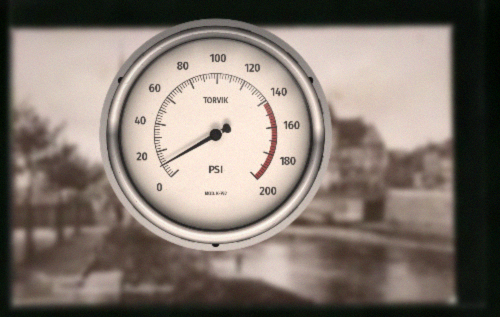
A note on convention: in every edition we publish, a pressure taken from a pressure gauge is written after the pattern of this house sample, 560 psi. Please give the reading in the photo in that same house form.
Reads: 10 psi
